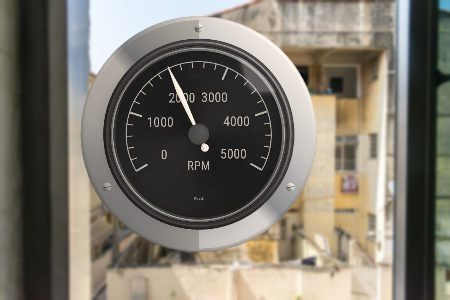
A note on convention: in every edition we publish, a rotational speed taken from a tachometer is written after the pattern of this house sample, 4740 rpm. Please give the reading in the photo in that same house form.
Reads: 2000 rpm
